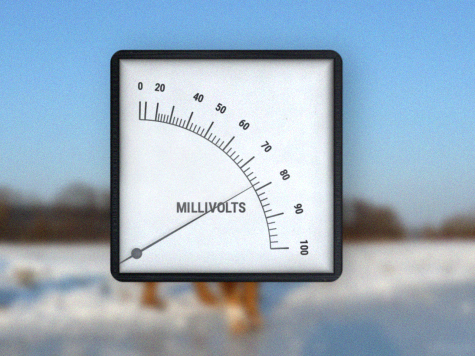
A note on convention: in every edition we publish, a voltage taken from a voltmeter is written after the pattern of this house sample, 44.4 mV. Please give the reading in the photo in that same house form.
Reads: 78 mV
